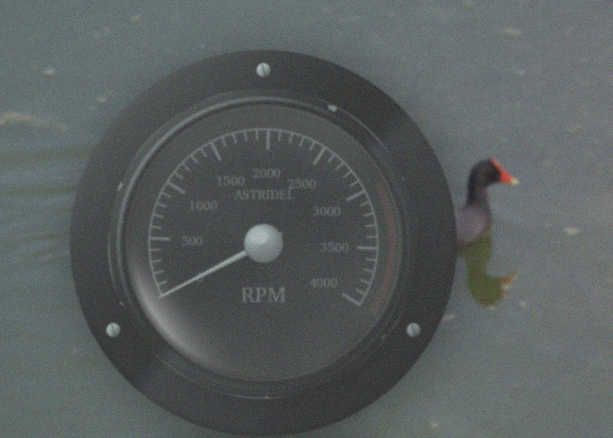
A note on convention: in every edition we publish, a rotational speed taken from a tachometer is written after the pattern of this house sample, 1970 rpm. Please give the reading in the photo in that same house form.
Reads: 0 rpm
